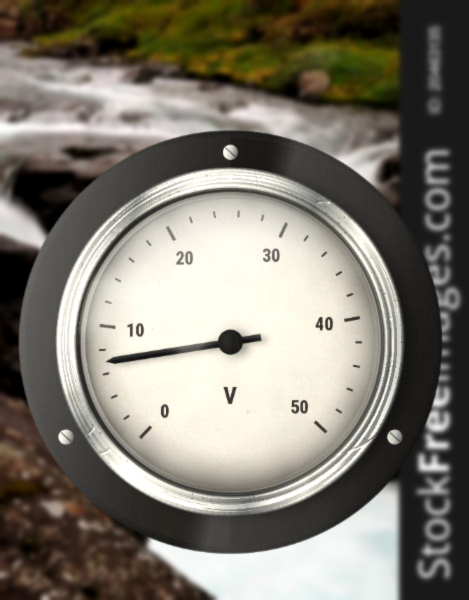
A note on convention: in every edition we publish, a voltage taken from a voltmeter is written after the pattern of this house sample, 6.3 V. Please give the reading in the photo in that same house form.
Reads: 7 V
